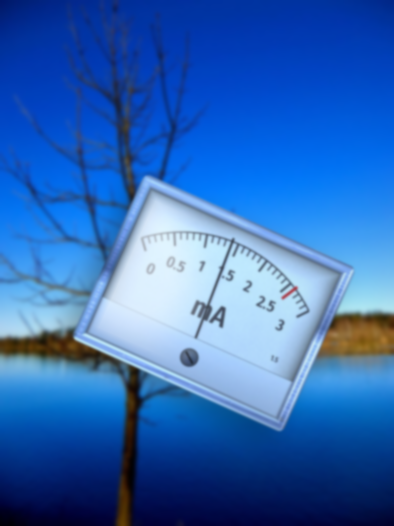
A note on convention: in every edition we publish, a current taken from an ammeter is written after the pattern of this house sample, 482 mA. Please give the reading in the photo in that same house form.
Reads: 1.4 mA
